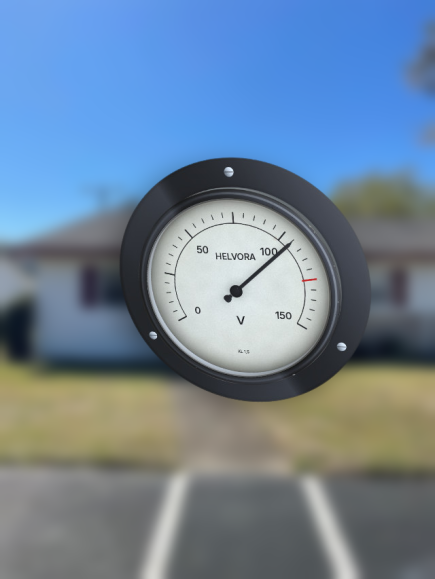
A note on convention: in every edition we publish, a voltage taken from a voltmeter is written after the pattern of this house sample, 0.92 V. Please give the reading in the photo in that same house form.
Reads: 105 V
